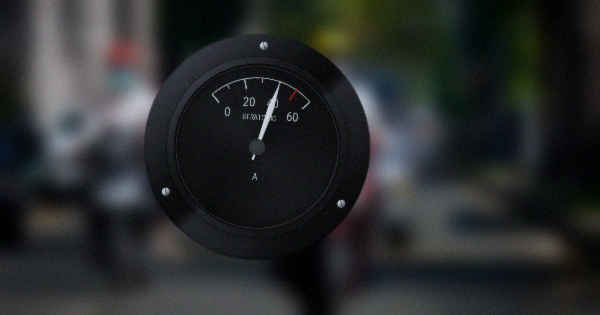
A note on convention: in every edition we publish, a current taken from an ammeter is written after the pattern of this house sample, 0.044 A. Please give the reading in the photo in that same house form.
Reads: 40 A
